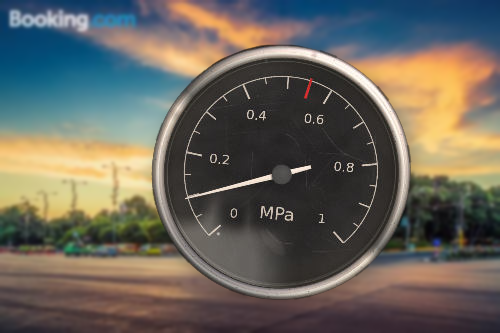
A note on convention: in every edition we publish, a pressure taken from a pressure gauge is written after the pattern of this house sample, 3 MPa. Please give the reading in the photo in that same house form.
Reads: 0.1 MPa
